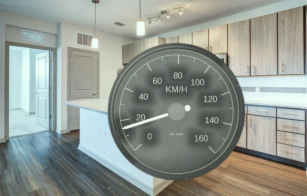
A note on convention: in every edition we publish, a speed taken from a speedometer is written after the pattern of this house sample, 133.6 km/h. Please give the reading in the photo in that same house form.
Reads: 15 km/h
